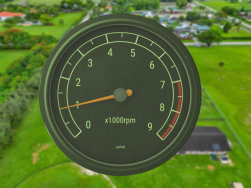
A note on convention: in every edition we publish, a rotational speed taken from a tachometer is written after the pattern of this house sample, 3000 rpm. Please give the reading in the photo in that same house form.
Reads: 1000 rpm
